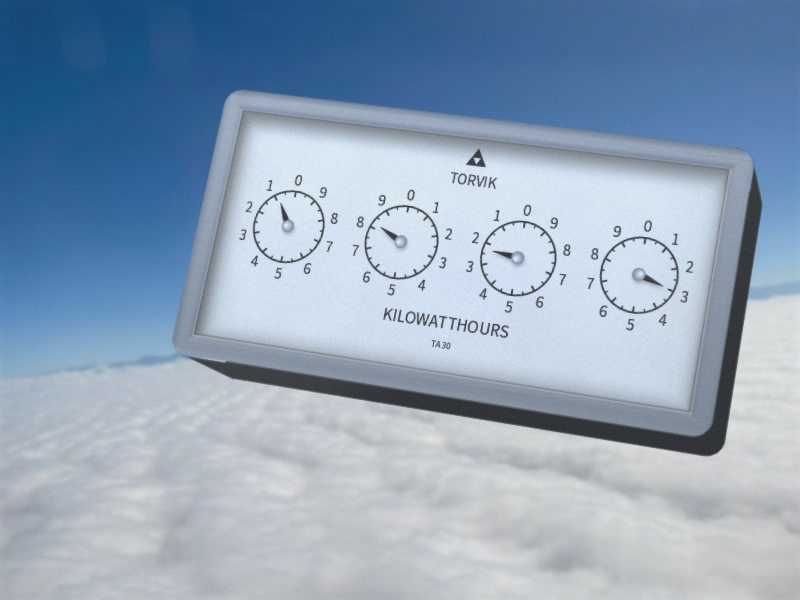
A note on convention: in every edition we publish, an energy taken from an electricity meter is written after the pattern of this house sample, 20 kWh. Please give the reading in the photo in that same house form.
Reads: 823 kWh
